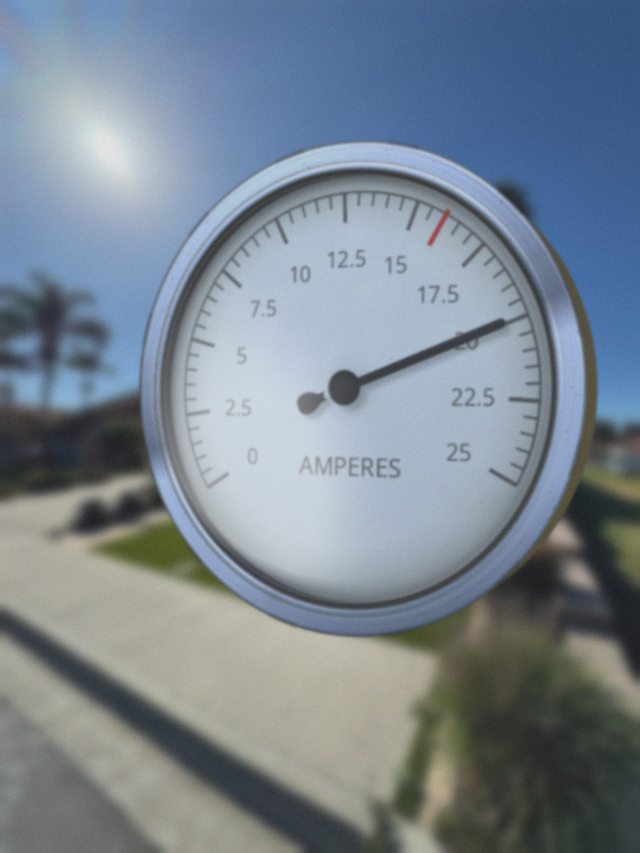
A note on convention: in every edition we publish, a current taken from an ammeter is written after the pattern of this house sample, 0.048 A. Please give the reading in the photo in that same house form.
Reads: 20 A
